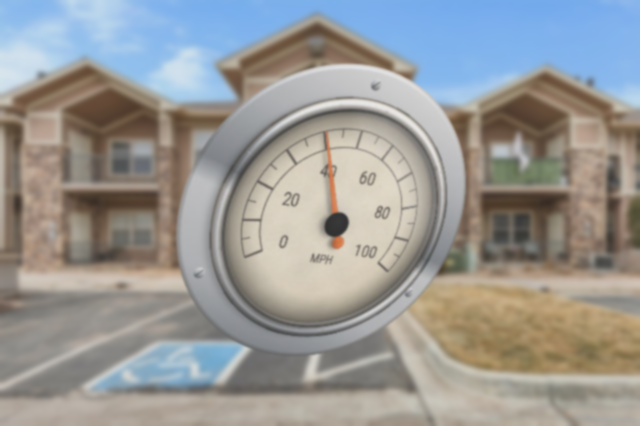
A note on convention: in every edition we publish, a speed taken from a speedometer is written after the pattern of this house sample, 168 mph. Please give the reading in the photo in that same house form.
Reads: 40 mph
